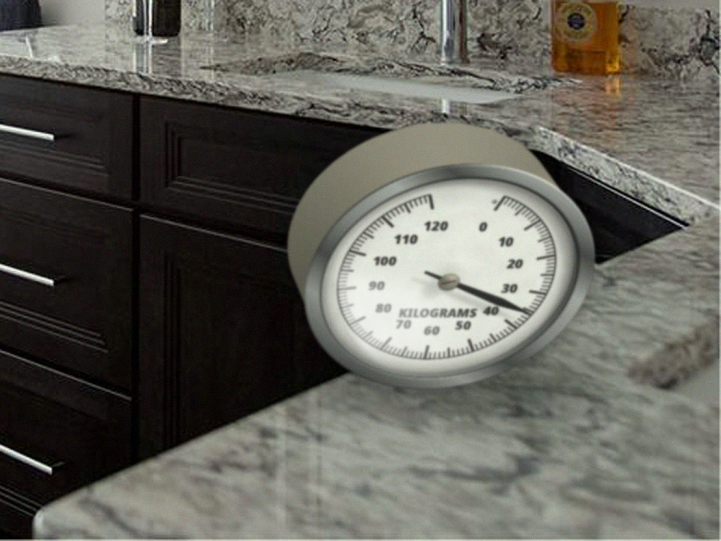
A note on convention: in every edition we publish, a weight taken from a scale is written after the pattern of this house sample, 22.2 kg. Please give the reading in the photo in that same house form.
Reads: 35 kg
